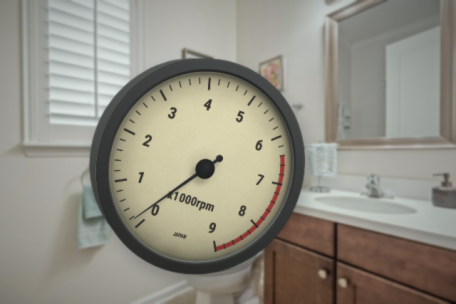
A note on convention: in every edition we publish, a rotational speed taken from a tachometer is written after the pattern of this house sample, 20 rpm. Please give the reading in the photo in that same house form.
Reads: 200 rpm
